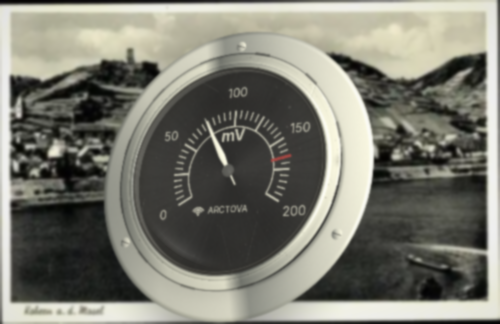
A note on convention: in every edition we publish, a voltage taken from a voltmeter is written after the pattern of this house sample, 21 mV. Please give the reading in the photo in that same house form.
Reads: 75 mV
